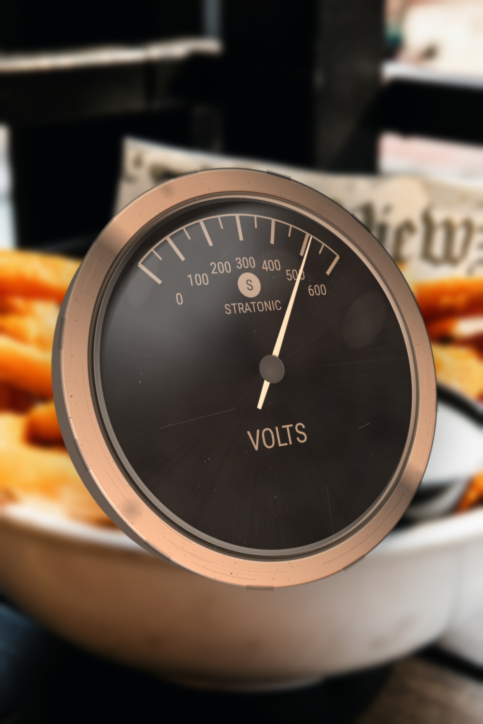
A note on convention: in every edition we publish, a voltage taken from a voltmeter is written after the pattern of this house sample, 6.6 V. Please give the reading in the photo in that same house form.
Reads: 500 V
